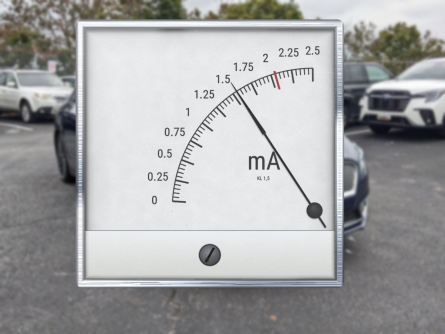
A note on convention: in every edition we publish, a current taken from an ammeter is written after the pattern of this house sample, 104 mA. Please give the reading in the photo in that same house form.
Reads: 1.55 mA
